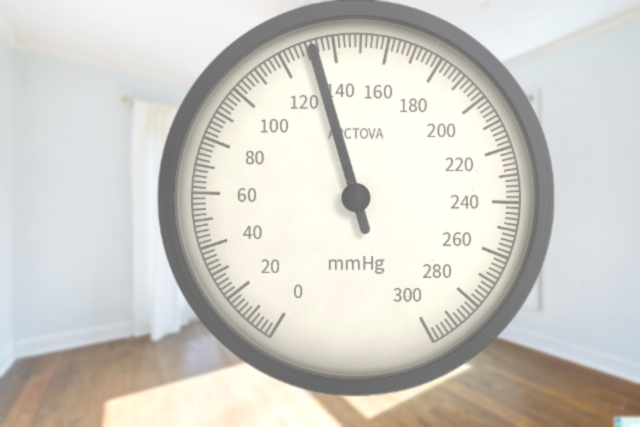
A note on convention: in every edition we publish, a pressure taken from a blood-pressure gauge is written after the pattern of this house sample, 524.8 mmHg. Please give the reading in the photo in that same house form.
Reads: 132 mmHg
